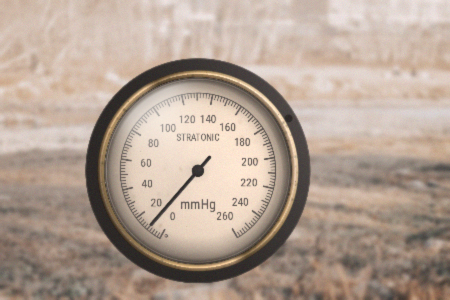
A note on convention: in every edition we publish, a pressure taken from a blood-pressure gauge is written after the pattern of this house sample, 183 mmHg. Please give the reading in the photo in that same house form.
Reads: 10 mmHg
